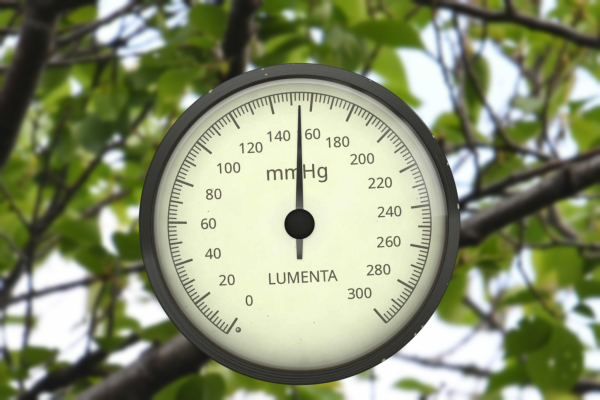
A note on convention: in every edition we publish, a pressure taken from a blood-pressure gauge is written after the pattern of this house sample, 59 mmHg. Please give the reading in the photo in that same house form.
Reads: 154 mmHg
